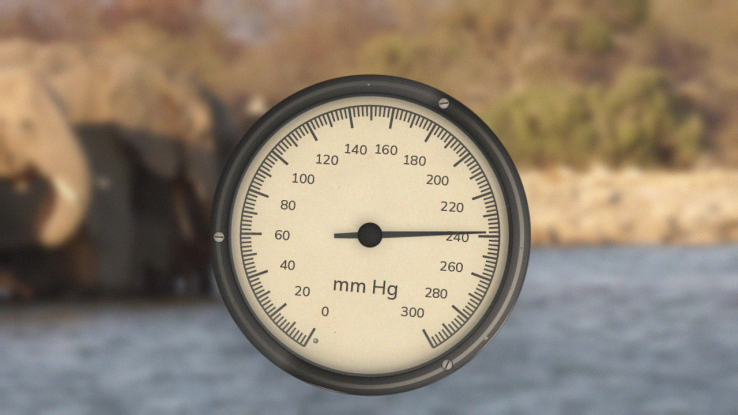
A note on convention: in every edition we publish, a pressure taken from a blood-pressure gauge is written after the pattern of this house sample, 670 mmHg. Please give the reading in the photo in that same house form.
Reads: 238 mmHg
